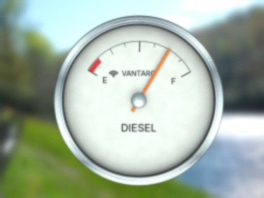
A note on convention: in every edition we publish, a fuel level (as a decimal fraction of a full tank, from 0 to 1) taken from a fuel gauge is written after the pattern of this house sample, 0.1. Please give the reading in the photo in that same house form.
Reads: 0.75
